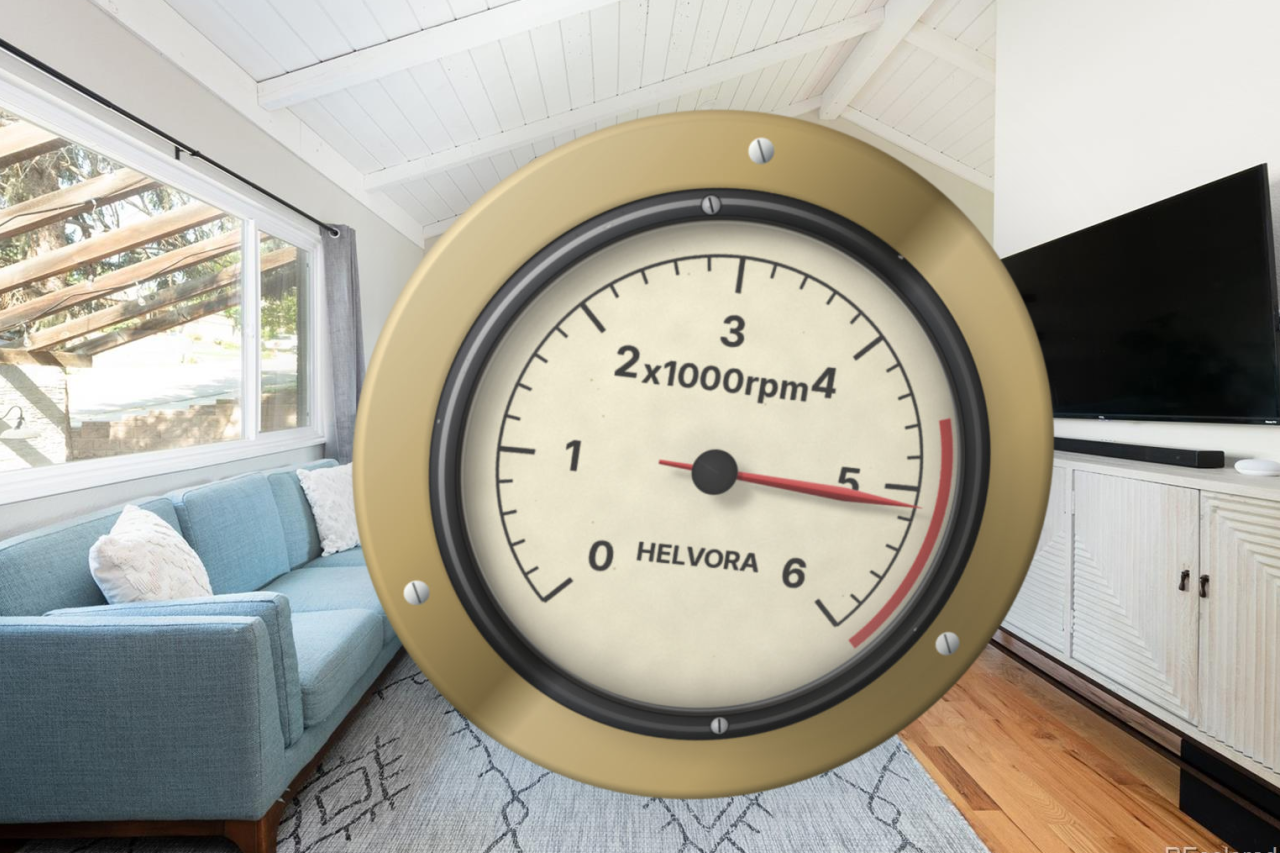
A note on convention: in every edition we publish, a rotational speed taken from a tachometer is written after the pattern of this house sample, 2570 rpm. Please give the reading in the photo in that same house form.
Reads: 5100 rpm
